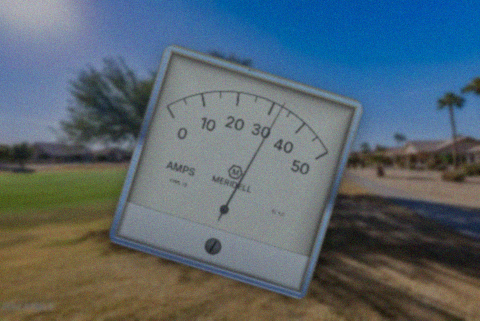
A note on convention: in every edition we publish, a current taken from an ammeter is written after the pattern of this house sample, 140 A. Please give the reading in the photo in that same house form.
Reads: 32.5 A
